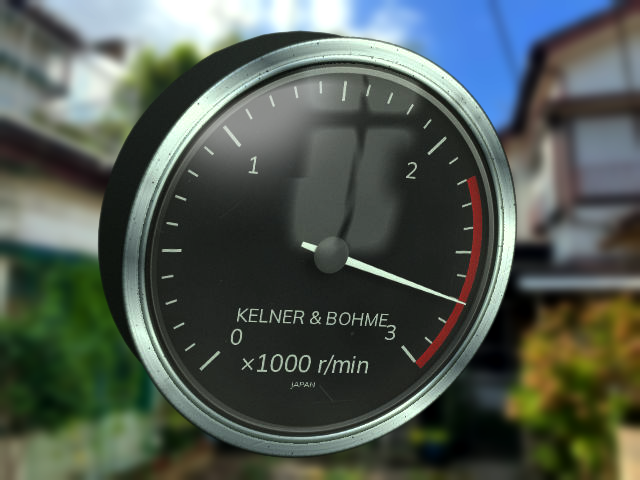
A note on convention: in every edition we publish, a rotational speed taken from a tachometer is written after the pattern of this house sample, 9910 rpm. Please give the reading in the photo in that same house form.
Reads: 2700 rpm
